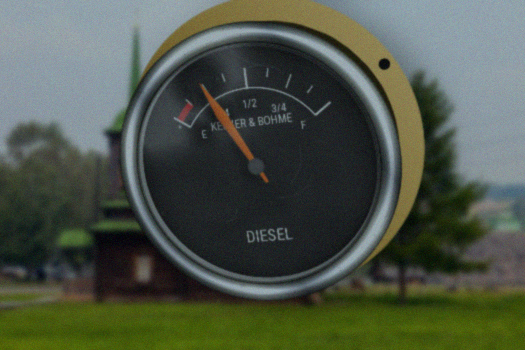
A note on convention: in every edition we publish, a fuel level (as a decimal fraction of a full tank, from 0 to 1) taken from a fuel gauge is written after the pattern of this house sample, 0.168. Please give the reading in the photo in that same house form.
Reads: 0.25
